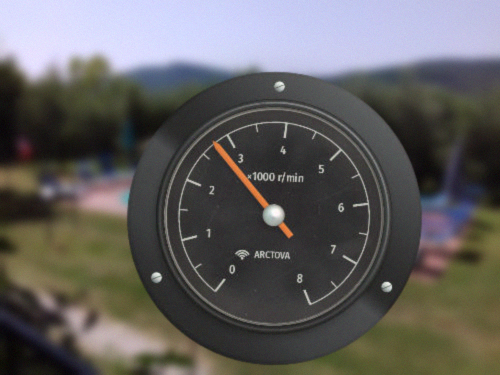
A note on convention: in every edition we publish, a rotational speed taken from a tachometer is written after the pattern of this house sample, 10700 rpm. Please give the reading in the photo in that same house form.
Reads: 2750 rpm
